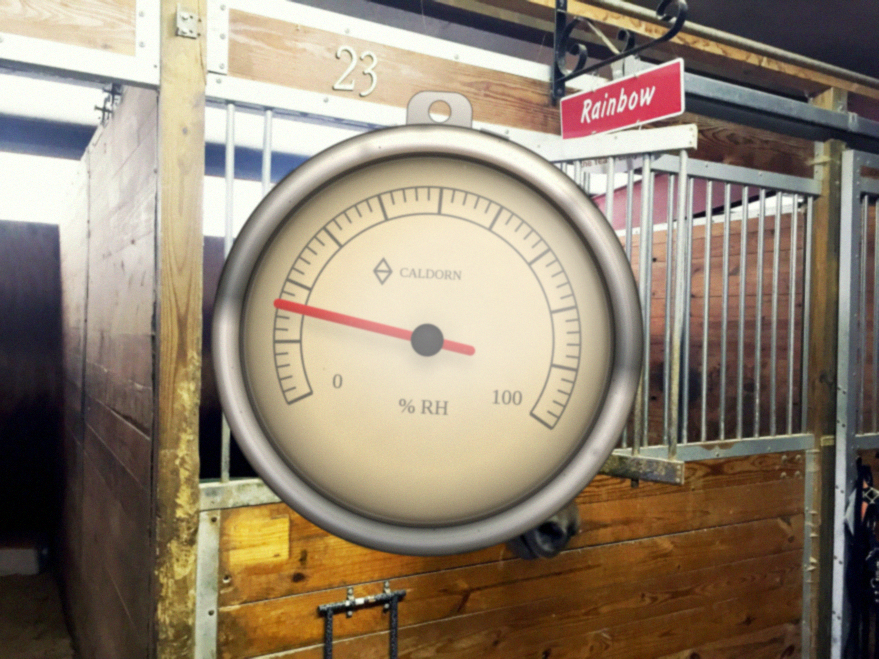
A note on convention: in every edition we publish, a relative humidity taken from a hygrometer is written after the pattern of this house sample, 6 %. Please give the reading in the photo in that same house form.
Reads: 16 %
